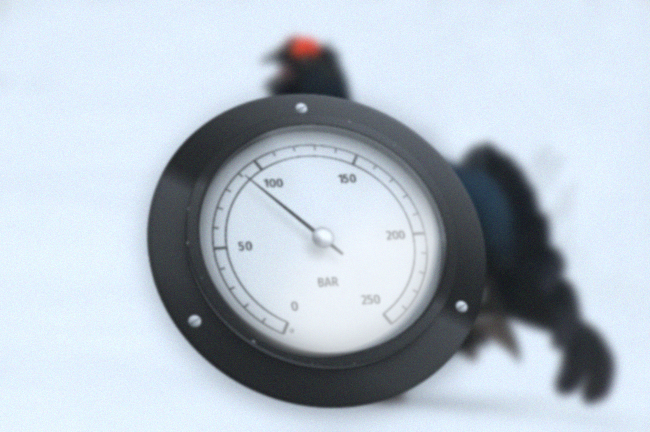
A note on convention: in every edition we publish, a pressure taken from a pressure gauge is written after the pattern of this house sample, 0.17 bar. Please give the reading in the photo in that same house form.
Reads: 90 bar
